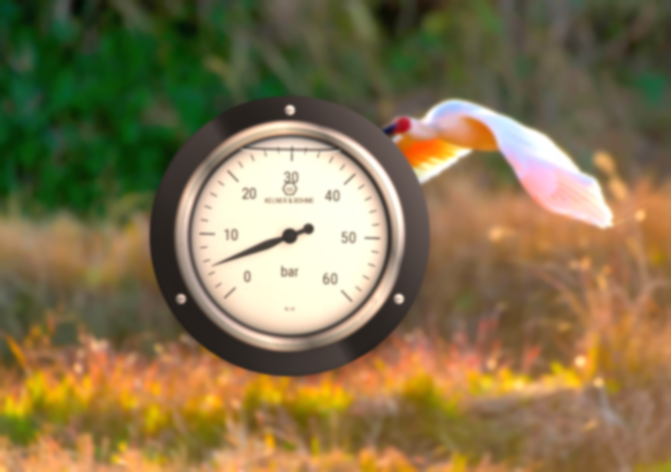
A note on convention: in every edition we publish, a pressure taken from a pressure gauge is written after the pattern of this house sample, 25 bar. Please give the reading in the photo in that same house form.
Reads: 5 bar
